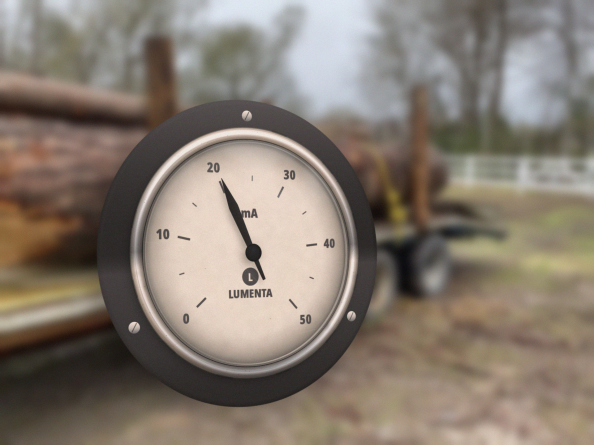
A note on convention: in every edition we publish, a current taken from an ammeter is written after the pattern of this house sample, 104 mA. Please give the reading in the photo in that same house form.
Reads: 20 mA
